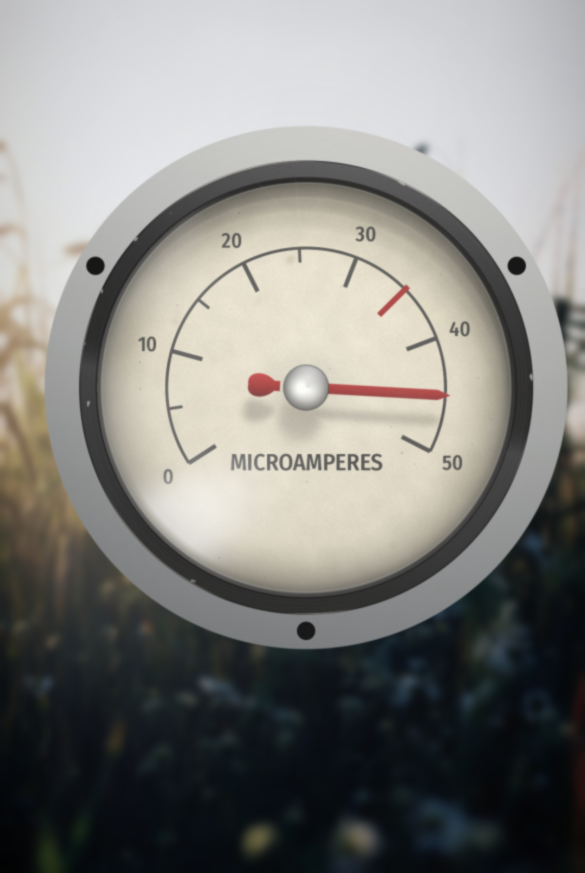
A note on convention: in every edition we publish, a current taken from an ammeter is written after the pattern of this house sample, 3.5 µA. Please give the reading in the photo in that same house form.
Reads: 45 µA
